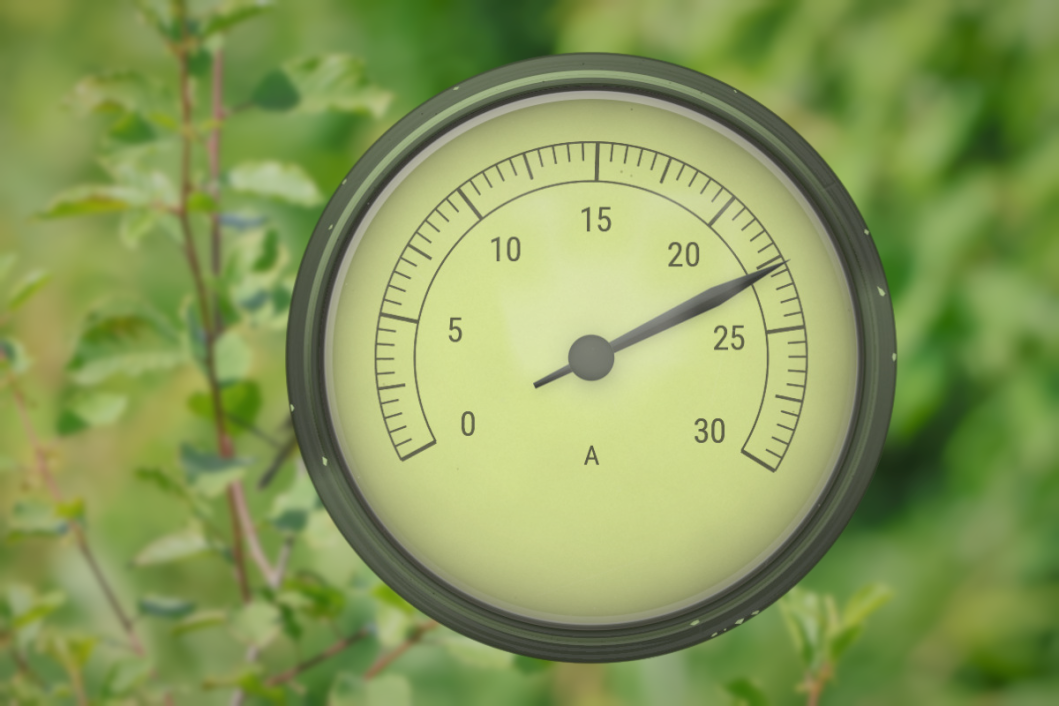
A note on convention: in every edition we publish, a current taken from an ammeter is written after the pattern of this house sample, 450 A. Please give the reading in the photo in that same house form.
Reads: 22.75 A
